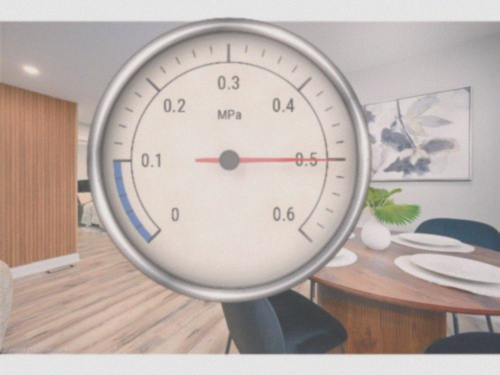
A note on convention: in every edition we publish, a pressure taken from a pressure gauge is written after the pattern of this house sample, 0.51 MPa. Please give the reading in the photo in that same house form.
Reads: 0.5 MPa
